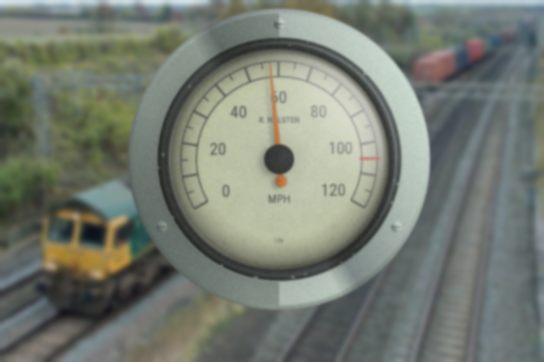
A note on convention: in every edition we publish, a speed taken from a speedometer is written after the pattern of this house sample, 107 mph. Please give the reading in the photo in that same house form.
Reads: 57.5 mph
